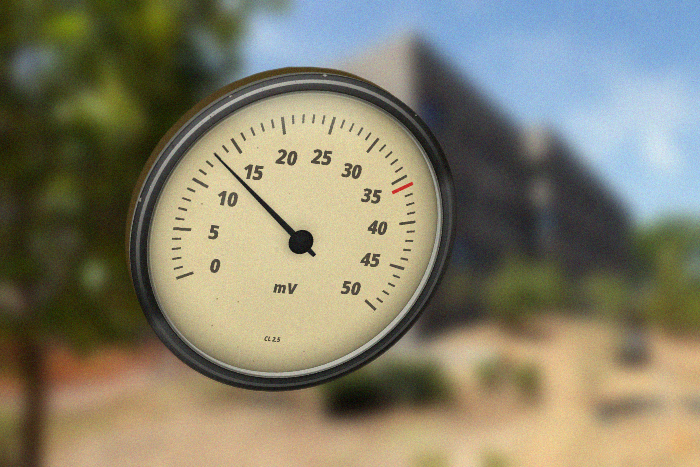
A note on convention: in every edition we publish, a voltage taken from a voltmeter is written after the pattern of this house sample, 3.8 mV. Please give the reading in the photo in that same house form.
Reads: 13 mV
